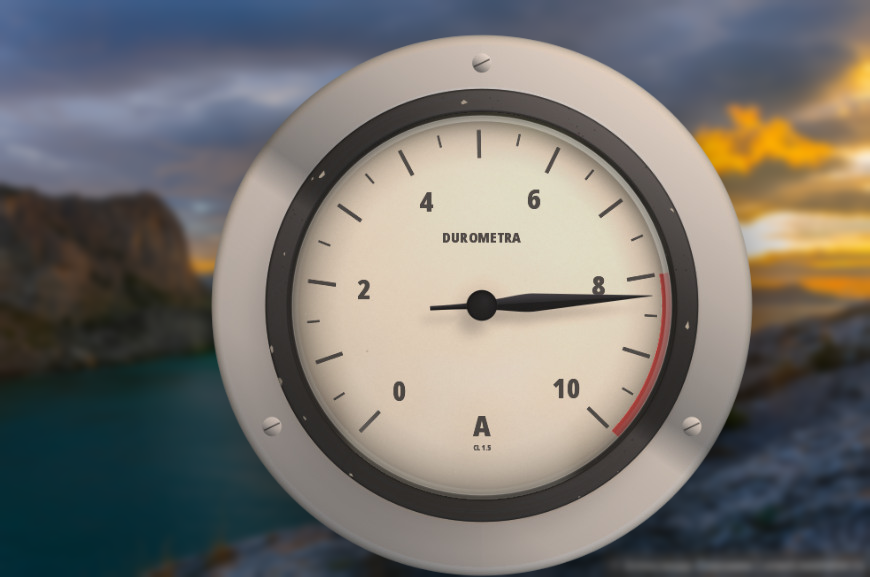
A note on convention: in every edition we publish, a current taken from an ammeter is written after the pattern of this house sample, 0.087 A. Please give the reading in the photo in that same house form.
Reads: 8.25 A
